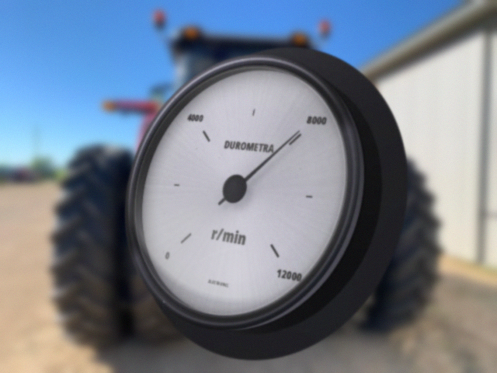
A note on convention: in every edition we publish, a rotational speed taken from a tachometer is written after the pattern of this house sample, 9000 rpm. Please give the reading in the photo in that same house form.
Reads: 8000 rpm
